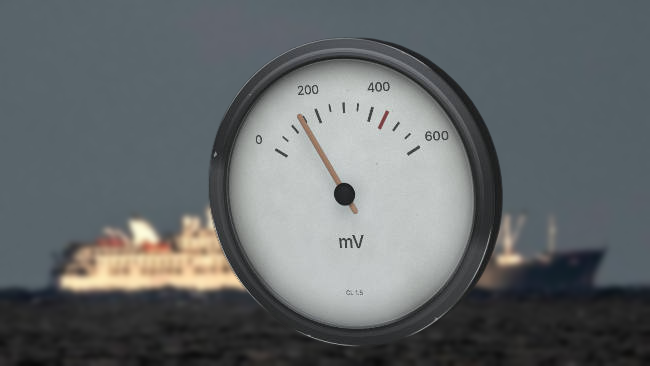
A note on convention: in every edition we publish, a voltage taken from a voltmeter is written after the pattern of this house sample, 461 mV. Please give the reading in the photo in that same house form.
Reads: 150 mV
